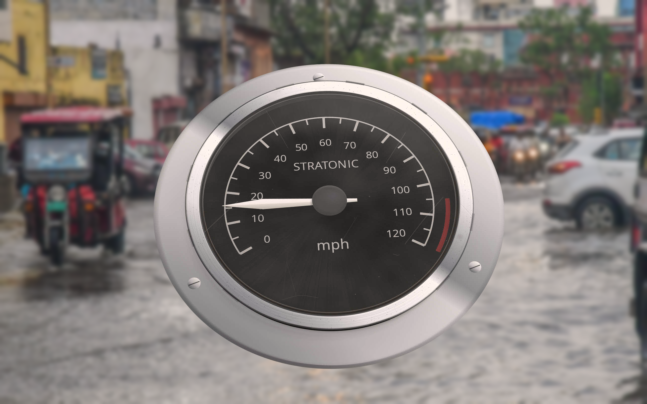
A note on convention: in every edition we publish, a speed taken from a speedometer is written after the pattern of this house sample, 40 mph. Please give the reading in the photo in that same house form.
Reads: 15 mph
